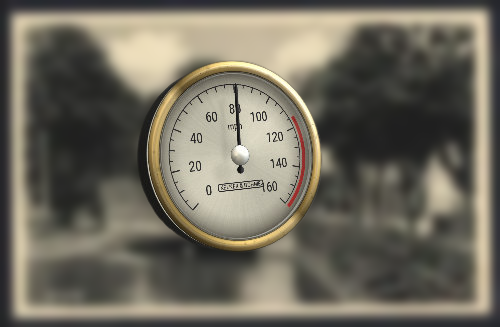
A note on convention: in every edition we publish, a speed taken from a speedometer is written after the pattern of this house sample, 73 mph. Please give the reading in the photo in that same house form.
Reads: 80 mph
